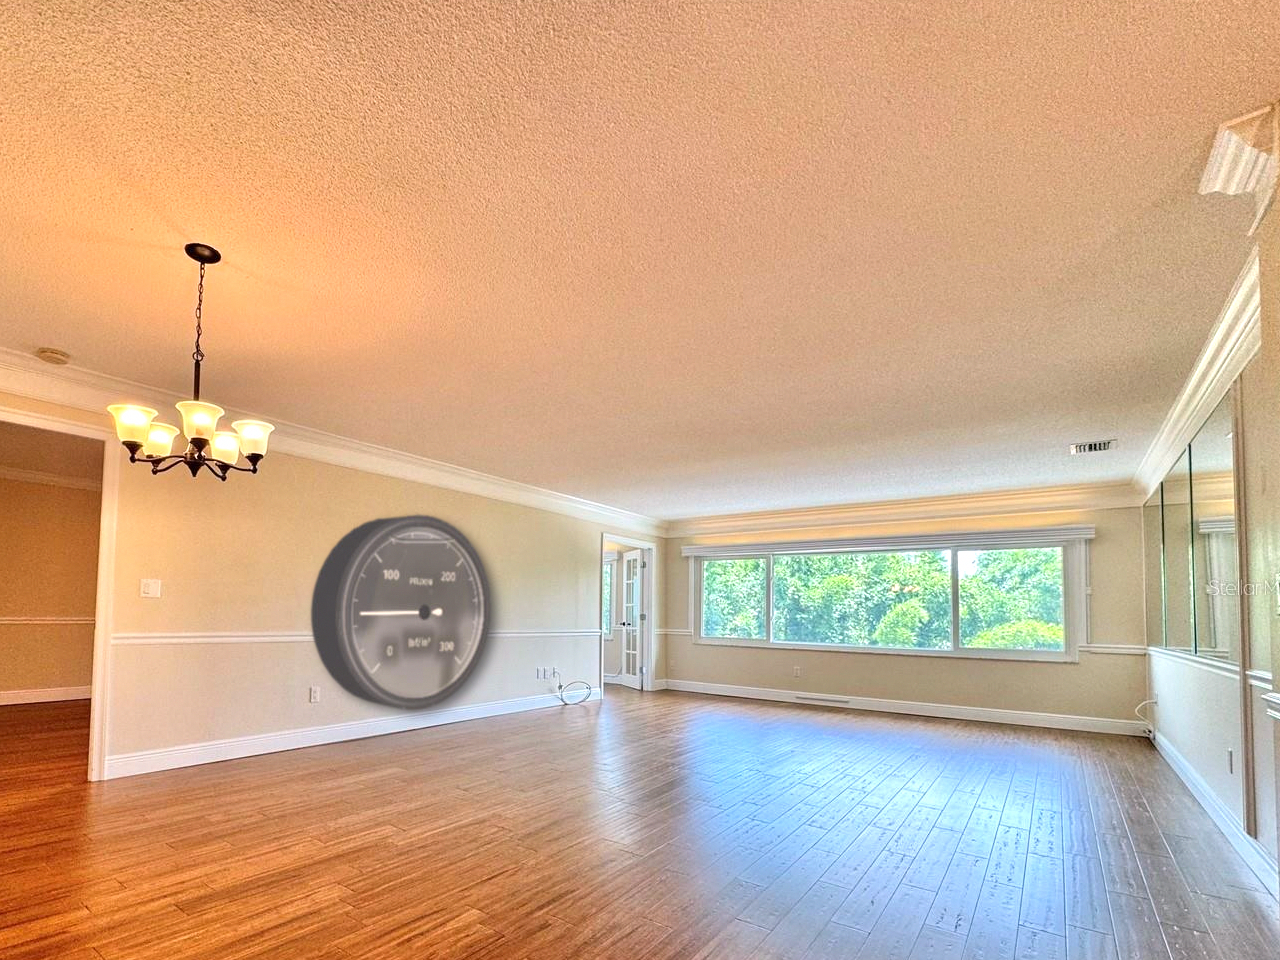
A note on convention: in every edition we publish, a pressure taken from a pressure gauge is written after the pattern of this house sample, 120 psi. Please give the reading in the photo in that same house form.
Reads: 50 psi
